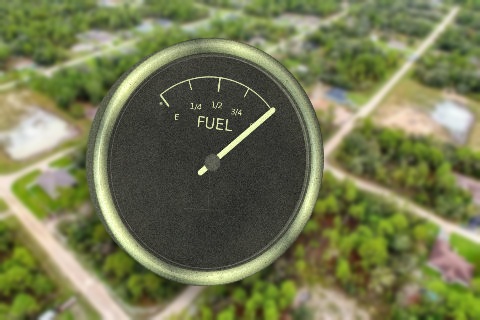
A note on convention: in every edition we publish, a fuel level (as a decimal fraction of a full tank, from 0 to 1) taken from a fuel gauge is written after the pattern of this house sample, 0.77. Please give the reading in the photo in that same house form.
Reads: 1
